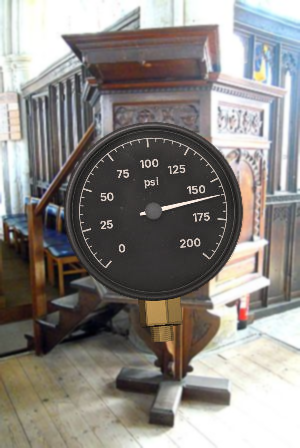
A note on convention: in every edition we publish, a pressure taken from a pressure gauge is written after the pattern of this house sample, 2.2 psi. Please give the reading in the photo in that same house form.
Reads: 160 psi
